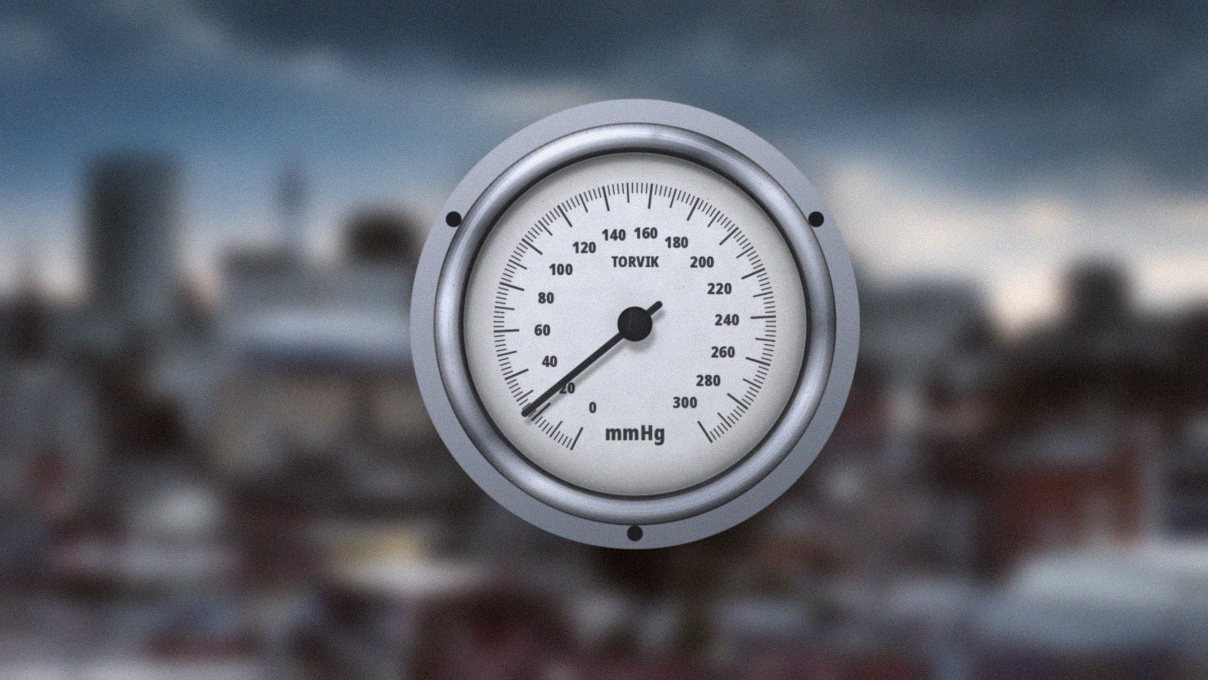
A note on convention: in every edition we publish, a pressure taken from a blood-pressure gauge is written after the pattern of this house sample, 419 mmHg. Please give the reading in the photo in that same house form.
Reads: 24 mmHg
